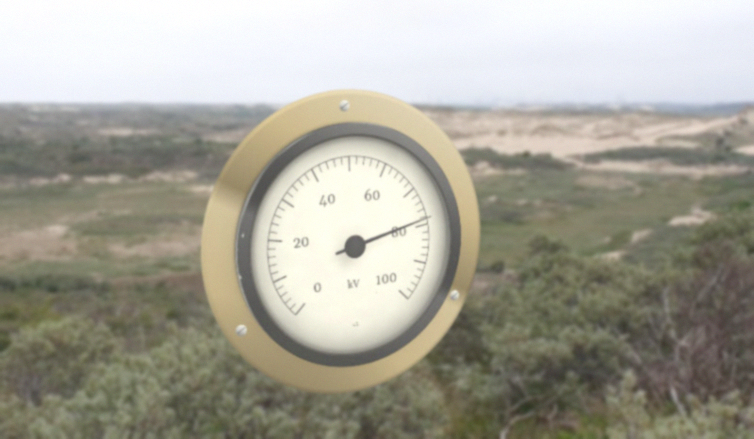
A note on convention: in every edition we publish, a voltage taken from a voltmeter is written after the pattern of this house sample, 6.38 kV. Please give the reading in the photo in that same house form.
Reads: 78 kV
